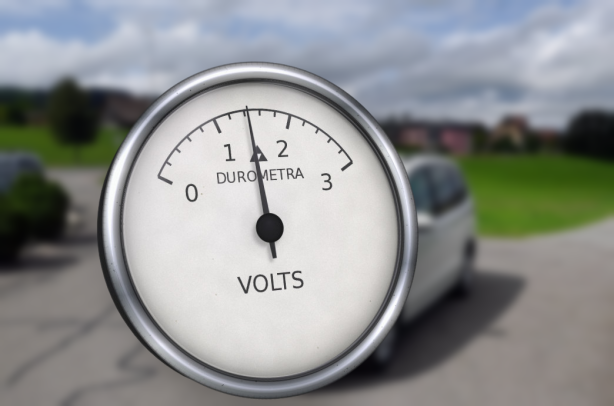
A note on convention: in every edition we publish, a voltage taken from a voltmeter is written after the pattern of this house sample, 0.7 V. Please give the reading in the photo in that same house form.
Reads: 1.4 V
